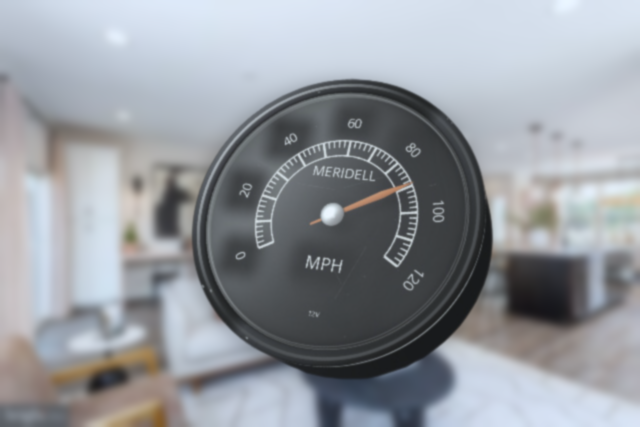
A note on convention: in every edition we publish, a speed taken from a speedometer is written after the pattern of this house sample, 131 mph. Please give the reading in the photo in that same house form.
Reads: 90 mph
